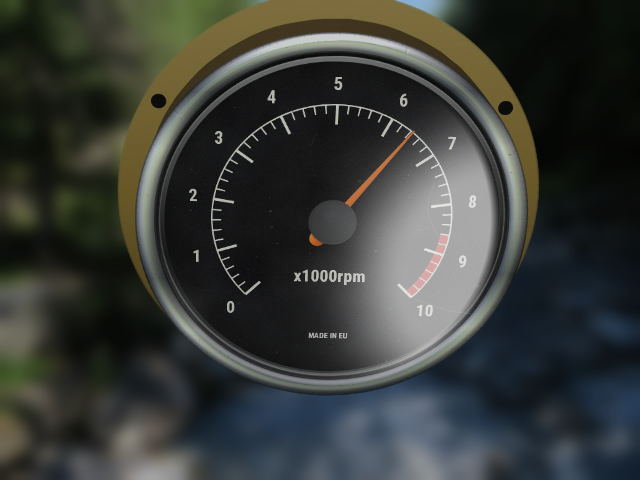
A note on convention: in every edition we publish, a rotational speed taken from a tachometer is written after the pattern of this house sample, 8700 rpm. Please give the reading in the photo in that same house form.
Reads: 6400 rpm
